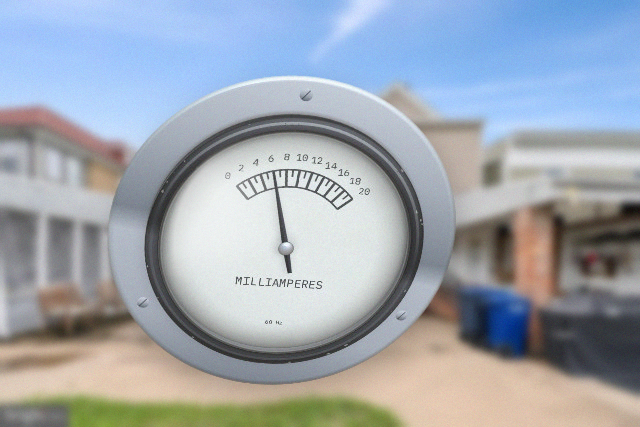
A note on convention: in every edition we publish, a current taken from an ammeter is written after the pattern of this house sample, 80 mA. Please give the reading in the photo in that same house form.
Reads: 6 mA
